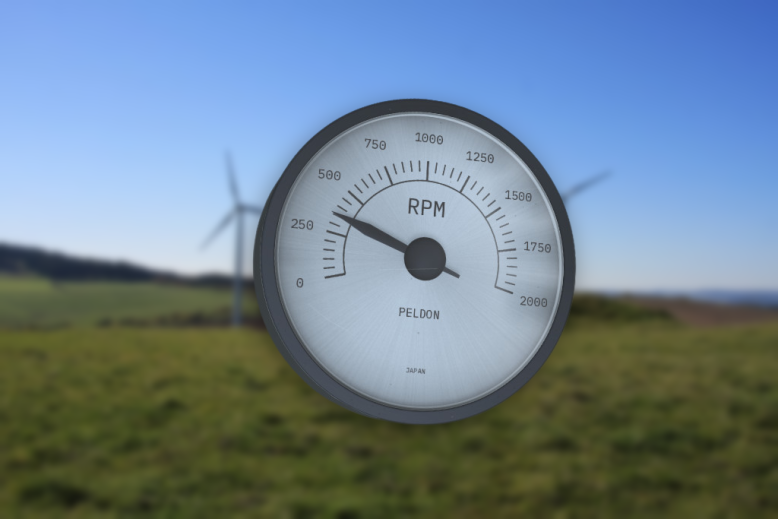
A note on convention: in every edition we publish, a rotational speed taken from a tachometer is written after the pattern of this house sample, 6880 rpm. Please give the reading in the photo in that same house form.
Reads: 350 rpm
